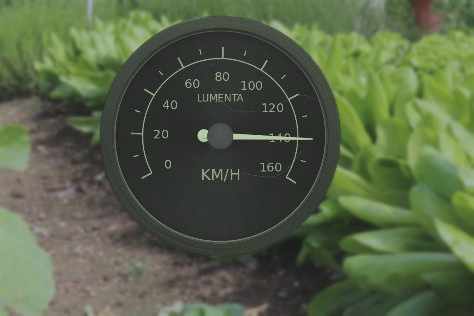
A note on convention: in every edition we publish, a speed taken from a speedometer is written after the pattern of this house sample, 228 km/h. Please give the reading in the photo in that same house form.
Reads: 140 km/h
